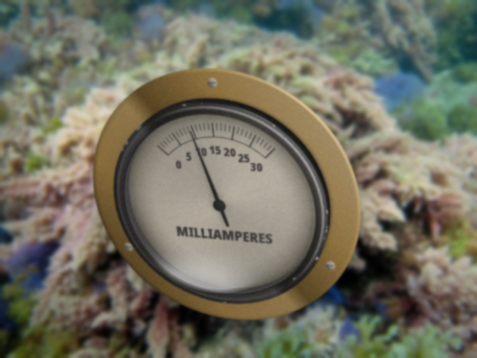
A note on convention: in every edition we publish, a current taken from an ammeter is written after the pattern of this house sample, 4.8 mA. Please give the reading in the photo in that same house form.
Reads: 10 mA
